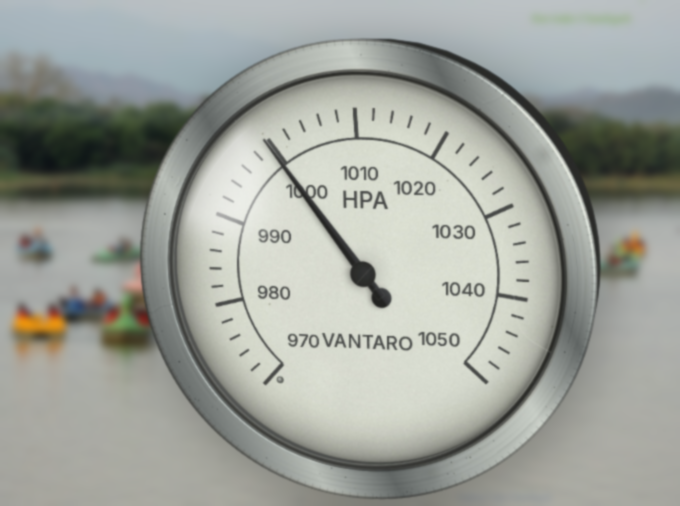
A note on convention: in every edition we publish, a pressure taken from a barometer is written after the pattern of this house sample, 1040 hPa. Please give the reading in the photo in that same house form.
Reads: 1000 hPa
